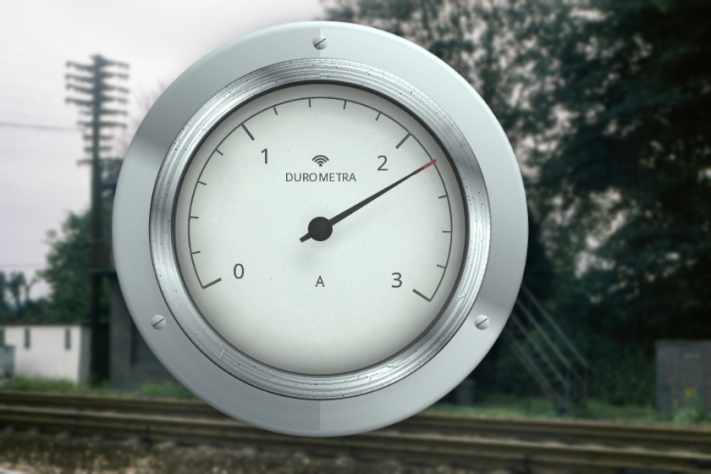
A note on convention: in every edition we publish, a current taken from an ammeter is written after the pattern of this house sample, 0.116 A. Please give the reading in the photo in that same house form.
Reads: 2.2 A
